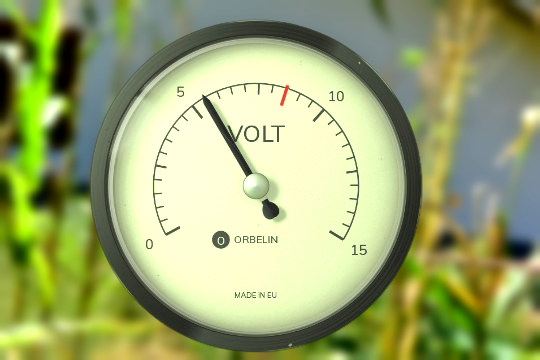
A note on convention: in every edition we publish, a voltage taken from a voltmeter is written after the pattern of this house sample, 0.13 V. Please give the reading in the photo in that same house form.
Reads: 5.5 V
